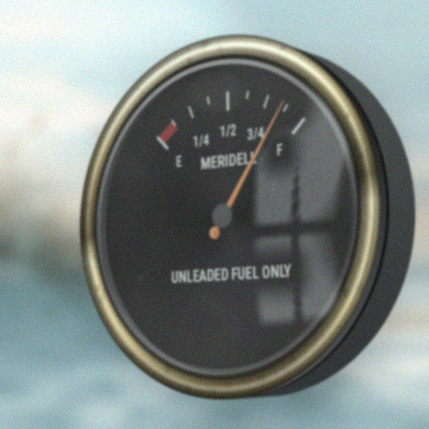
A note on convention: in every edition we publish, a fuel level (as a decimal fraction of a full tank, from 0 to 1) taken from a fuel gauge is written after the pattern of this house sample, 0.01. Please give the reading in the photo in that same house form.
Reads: 0.875
